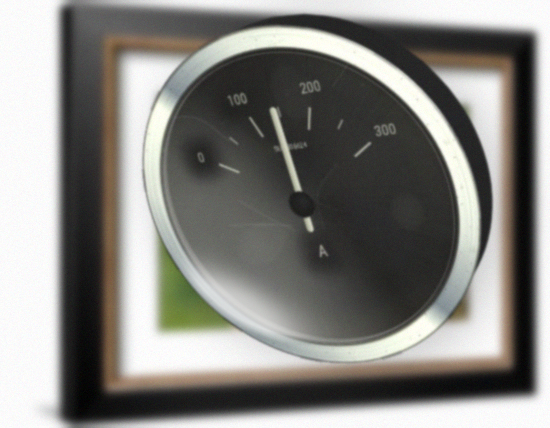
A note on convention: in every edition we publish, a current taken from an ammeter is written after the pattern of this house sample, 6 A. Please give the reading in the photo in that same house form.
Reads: 150 A
